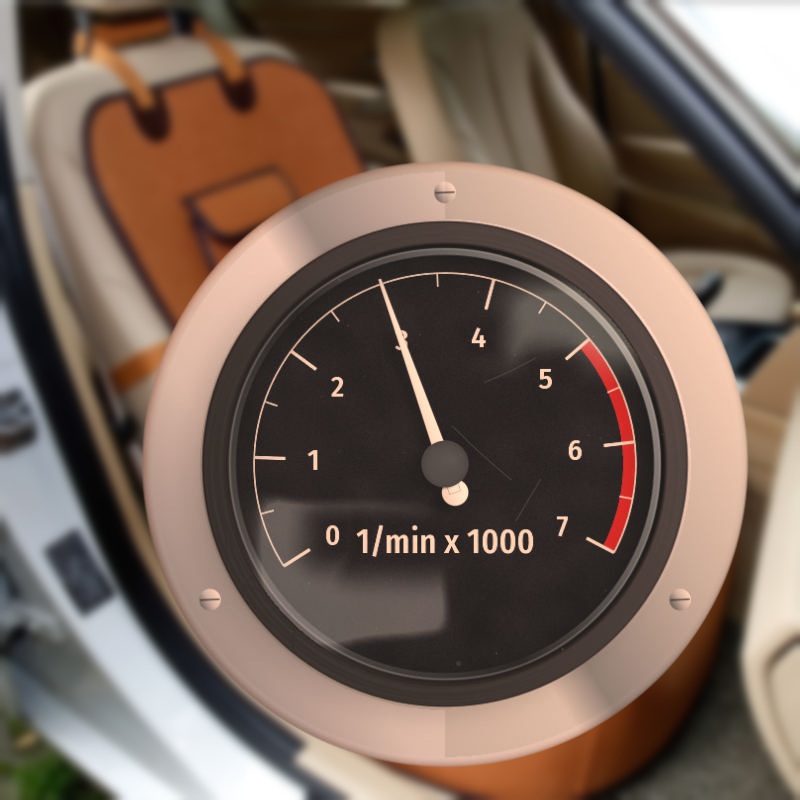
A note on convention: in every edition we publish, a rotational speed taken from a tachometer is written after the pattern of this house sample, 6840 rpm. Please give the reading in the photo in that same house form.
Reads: 3000 rpm
